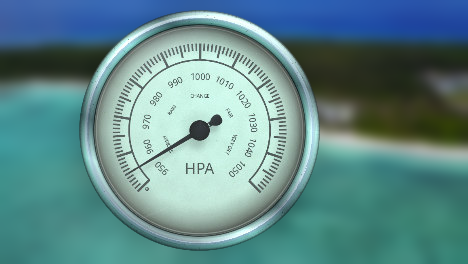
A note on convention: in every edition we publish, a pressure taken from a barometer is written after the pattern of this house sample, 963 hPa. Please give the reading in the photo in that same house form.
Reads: 955 hPa
